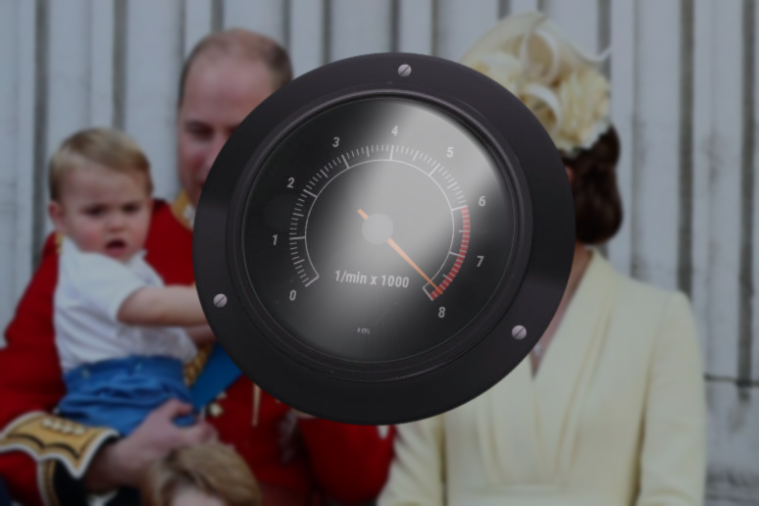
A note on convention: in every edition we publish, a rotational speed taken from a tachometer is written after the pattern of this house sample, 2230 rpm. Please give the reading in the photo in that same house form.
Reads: 7800 rpm
